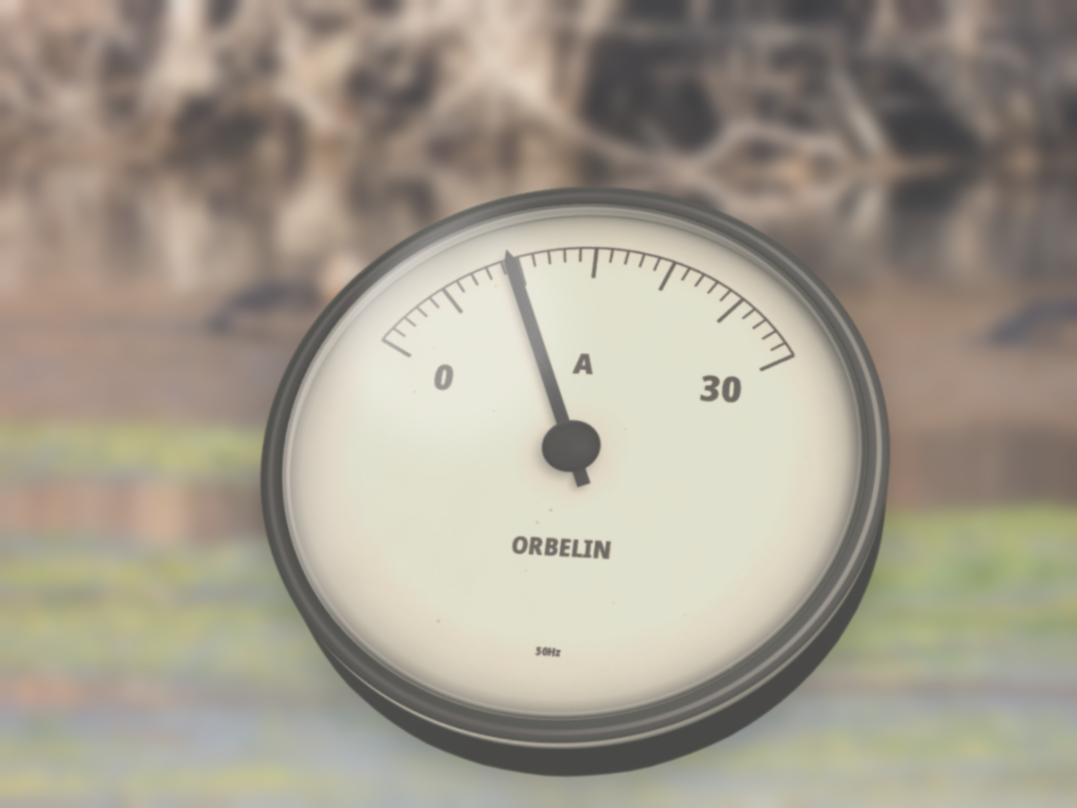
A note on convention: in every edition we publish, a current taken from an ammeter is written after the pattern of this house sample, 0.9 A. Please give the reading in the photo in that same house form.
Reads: 9.5 A
